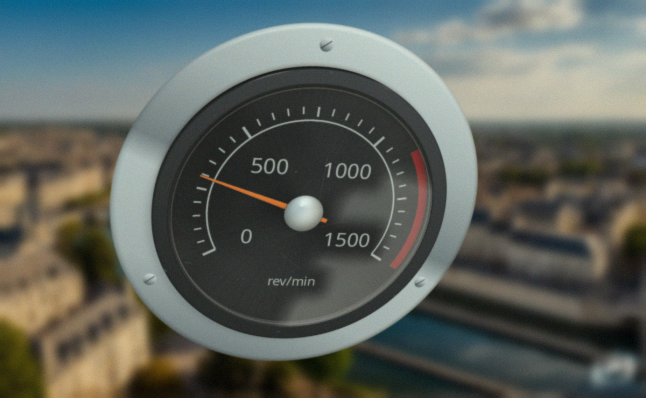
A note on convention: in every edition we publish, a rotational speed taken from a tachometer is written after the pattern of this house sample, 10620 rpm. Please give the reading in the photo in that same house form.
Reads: 300 rpm
